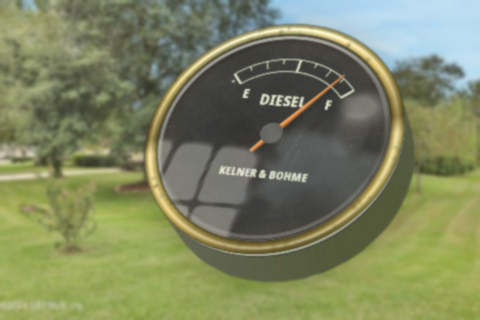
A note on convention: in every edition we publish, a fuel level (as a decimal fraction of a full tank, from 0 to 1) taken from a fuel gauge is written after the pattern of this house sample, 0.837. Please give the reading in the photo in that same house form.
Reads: 0.875
